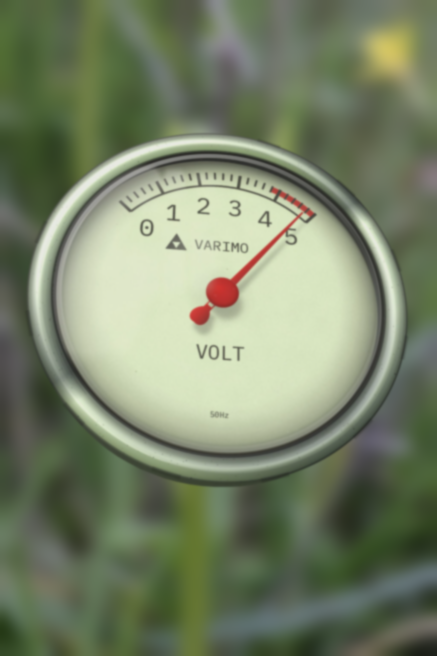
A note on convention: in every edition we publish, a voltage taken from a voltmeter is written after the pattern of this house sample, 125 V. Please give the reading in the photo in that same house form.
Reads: 4.8 V
